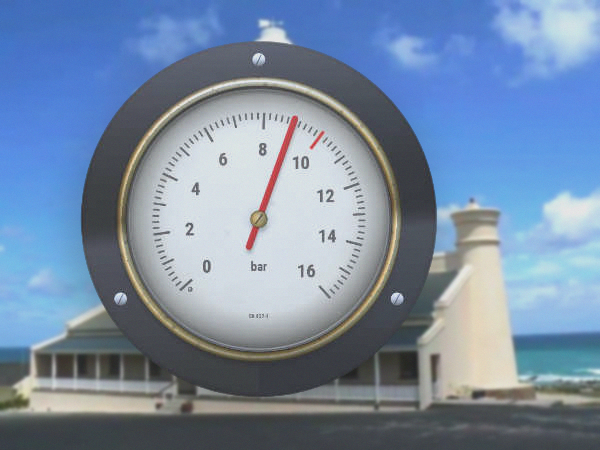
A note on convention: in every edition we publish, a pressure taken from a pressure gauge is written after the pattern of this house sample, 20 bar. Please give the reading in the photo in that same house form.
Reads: 9 bar
